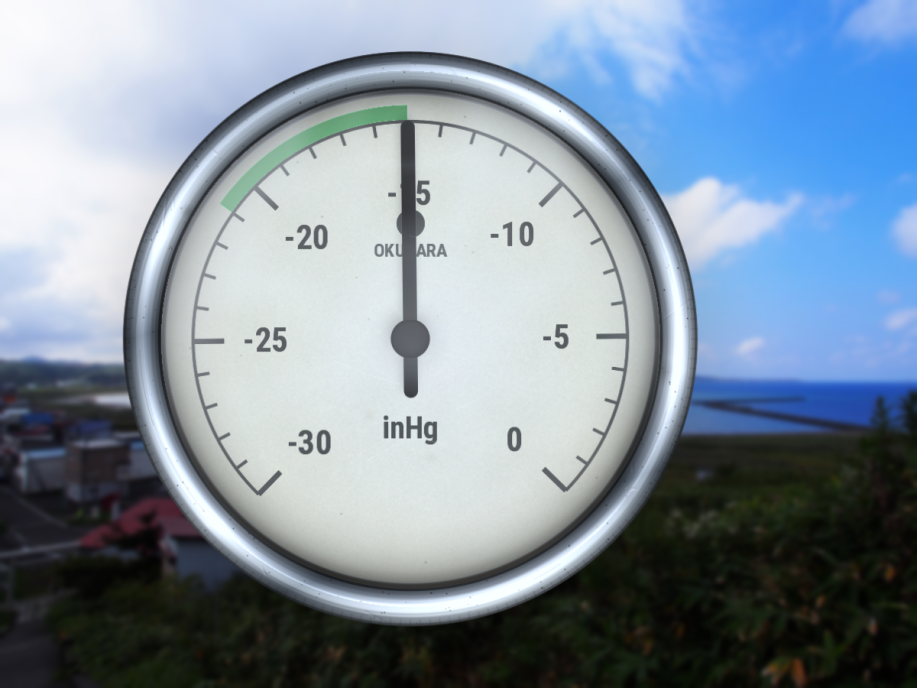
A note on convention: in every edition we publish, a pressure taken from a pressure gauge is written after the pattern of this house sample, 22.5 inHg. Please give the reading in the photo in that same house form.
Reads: -15 inHg
